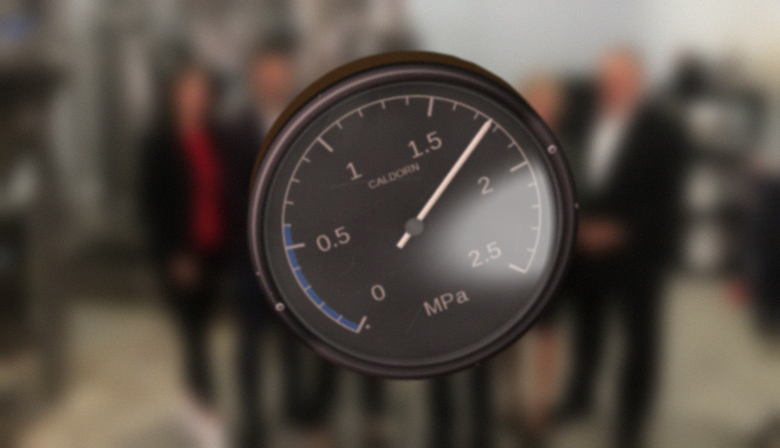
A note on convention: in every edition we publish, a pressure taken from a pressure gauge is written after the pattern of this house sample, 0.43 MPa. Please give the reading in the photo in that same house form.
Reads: 1.75 MPa
